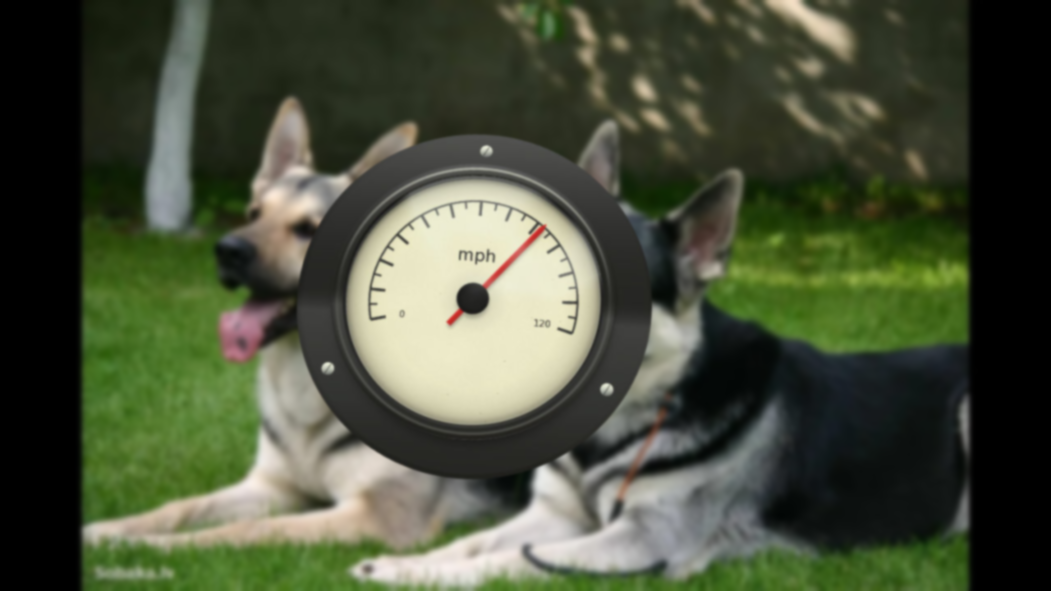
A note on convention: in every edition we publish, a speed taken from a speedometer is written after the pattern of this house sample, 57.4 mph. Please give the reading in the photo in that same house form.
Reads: 82.5 mph
